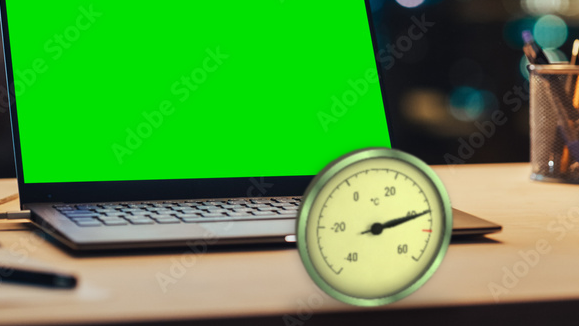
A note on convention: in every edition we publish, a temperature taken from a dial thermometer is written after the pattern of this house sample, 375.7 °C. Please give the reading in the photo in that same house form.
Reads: 40 °C
